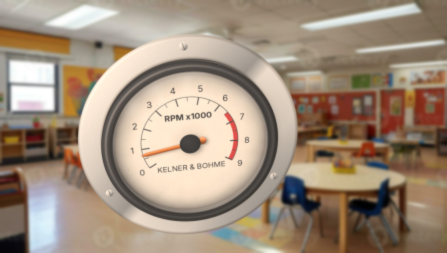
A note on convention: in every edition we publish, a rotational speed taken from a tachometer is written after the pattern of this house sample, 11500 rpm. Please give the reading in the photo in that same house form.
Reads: 750 rpm
